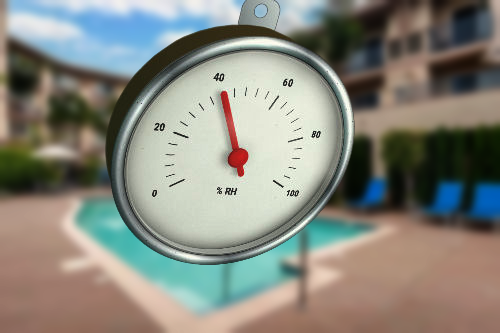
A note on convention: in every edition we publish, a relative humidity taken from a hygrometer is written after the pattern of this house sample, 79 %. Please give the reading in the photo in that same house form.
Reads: 40 %
